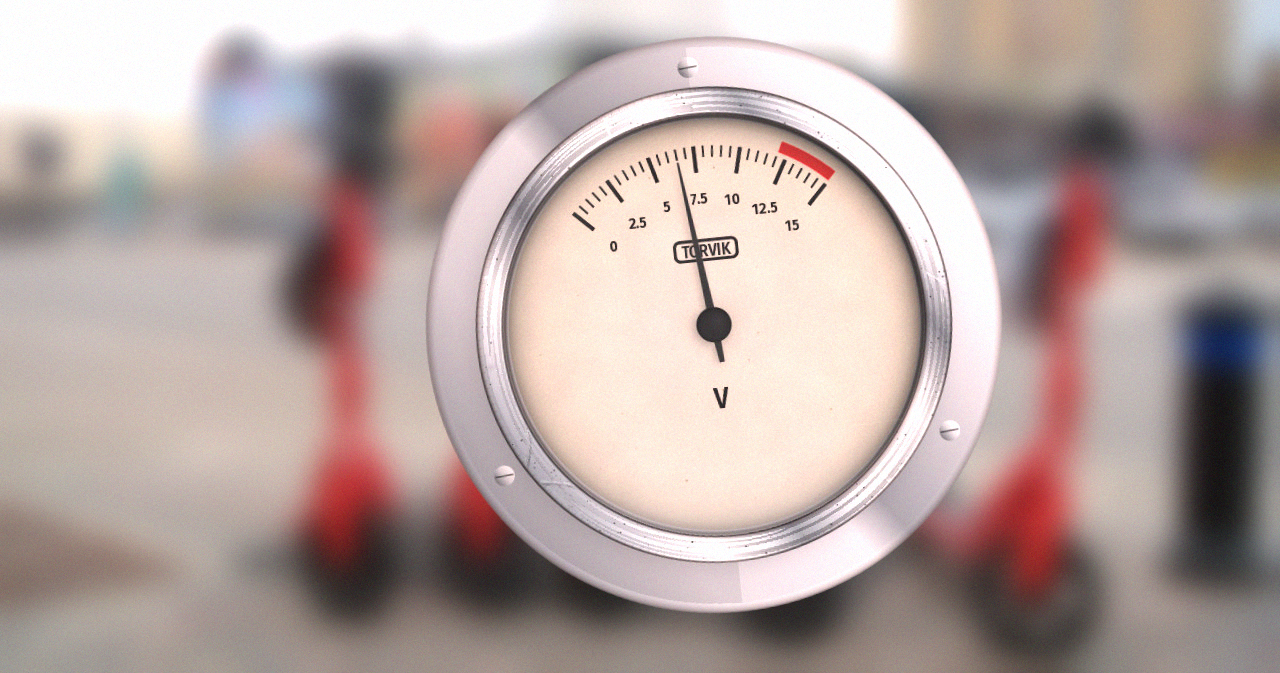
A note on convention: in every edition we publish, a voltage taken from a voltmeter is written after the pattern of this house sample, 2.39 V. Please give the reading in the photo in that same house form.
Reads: 6.5 V
